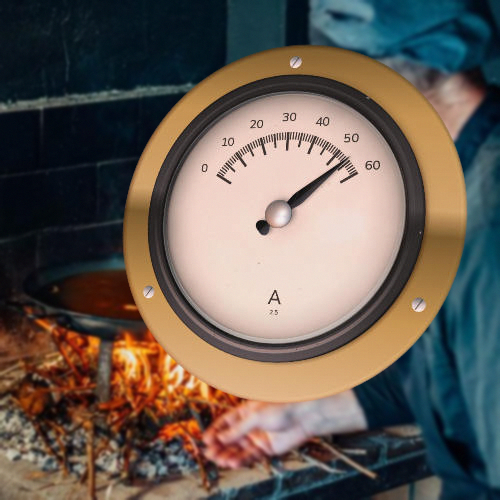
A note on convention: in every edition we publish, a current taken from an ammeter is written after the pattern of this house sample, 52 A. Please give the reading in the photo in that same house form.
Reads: 55 A
